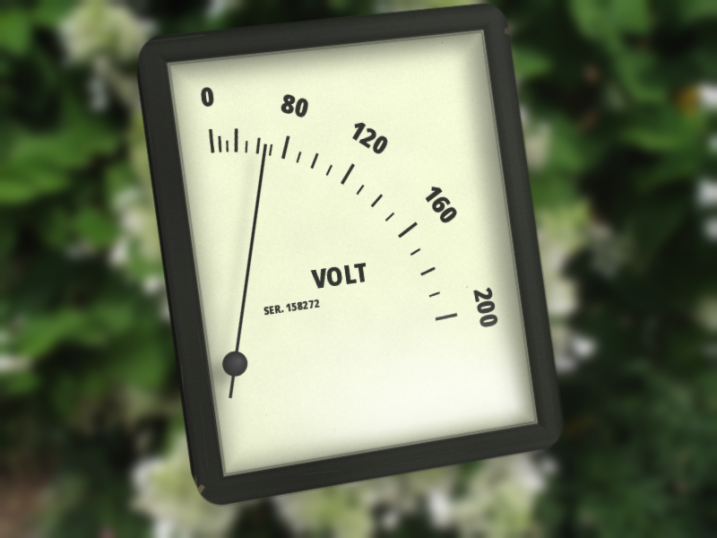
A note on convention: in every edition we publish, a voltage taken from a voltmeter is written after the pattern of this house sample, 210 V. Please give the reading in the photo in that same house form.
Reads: 65 V
